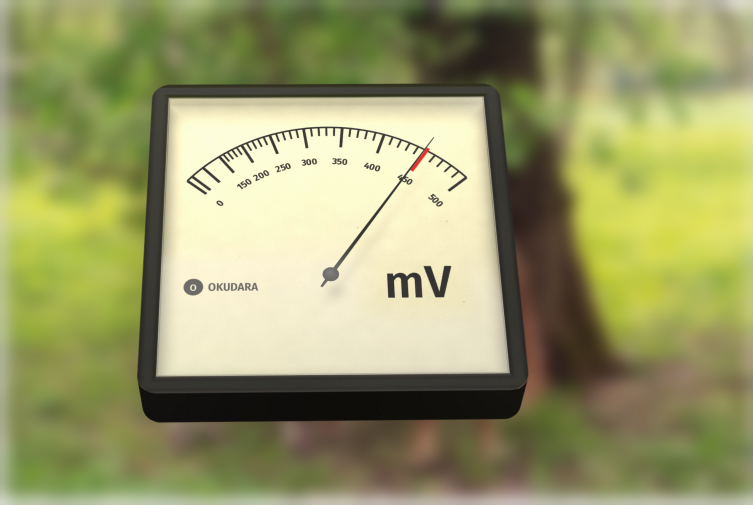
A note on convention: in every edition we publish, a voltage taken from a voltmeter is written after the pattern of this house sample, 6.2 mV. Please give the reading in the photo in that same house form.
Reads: 450 mV
